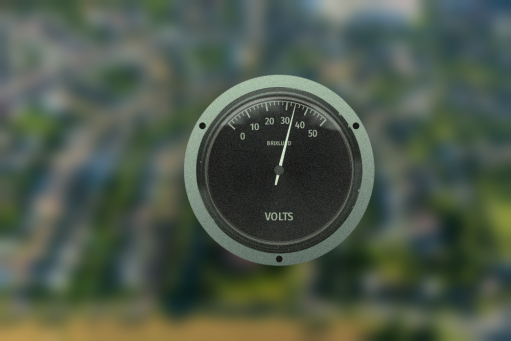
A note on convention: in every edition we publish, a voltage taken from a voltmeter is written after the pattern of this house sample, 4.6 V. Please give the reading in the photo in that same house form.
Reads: 34 V
